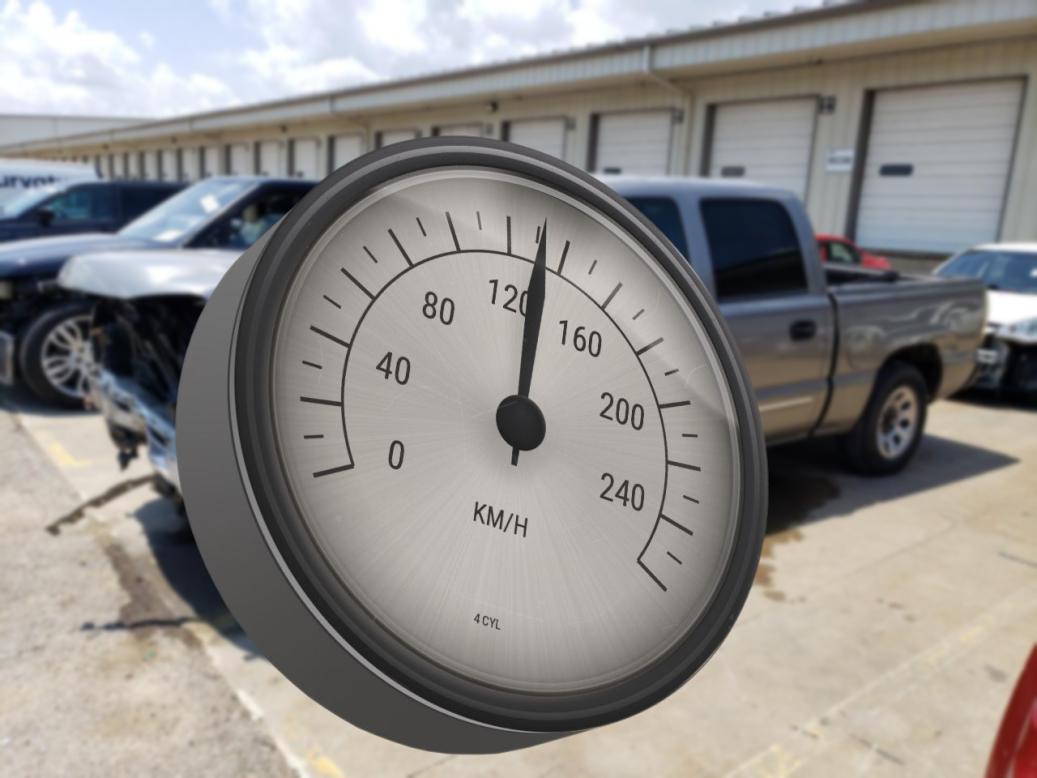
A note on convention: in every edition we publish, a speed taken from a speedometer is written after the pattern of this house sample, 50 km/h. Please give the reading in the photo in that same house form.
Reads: 130 km/h
